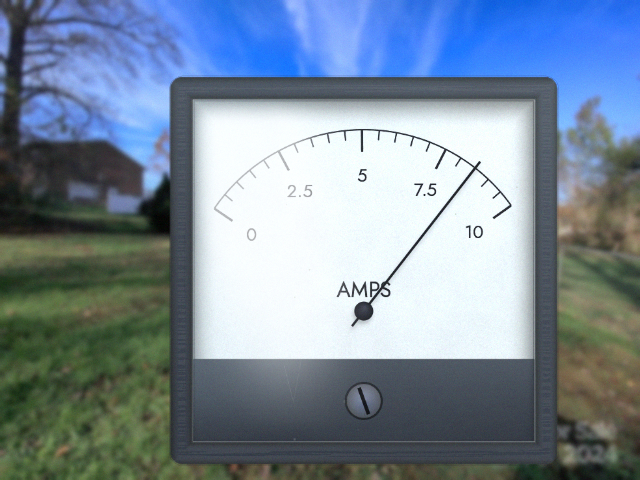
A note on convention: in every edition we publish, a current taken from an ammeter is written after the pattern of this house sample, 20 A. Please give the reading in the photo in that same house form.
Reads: 8.5 A
